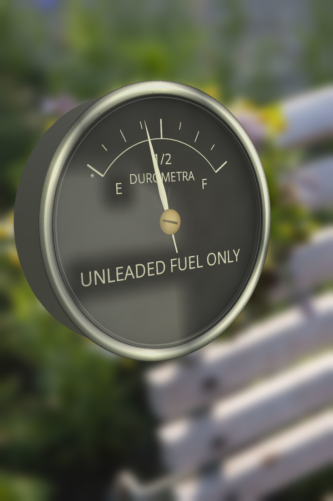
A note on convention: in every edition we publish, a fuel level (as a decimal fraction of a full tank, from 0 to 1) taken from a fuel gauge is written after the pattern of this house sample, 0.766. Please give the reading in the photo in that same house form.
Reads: 0.375
